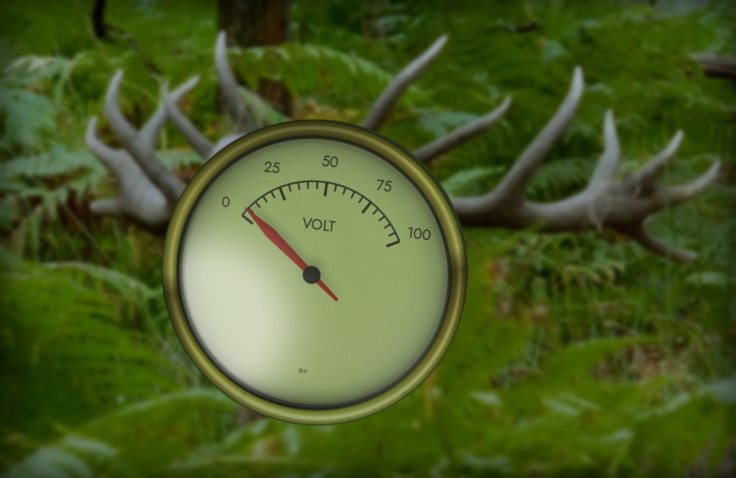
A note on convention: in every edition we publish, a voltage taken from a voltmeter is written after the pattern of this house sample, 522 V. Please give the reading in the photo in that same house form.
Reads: 5 V
